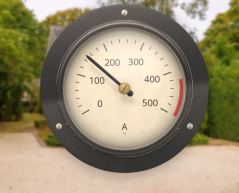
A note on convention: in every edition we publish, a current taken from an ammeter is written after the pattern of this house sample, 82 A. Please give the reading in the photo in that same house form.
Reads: 150 A
